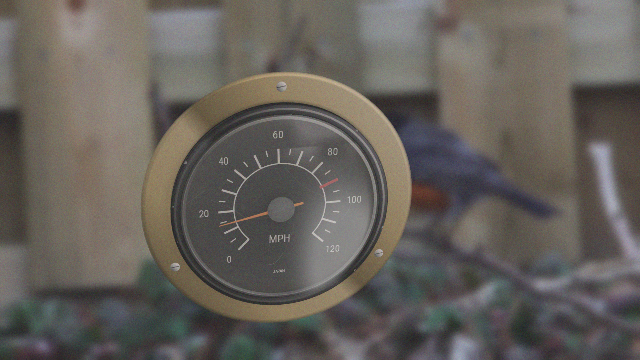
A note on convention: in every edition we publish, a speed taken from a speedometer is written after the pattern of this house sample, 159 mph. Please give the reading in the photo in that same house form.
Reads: 15 mph
